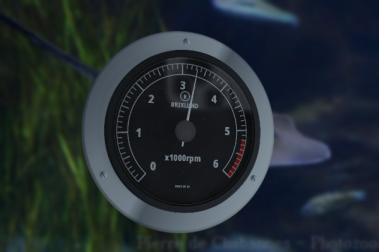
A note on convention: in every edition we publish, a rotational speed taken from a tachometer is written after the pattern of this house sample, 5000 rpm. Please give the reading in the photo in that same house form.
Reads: 3300 rpm
